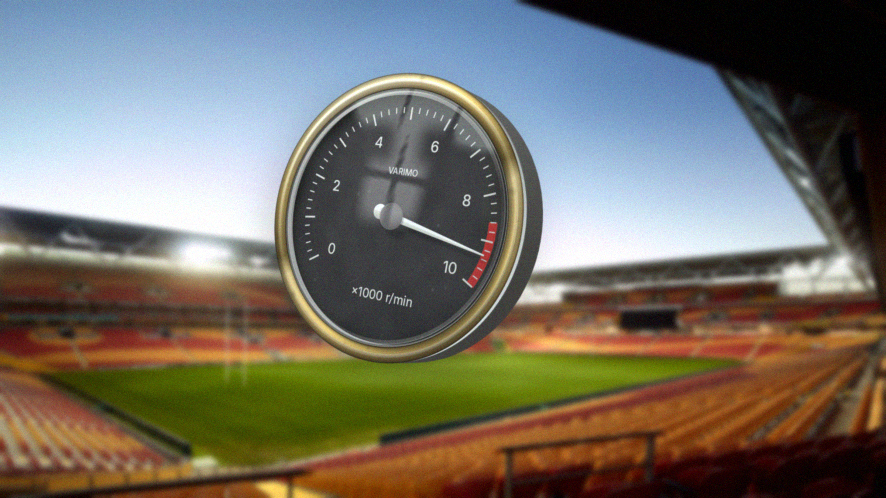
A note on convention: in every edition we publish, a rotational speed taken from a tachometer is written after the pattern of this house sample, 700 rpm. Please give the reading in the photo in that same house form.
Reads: 9300 rpm
